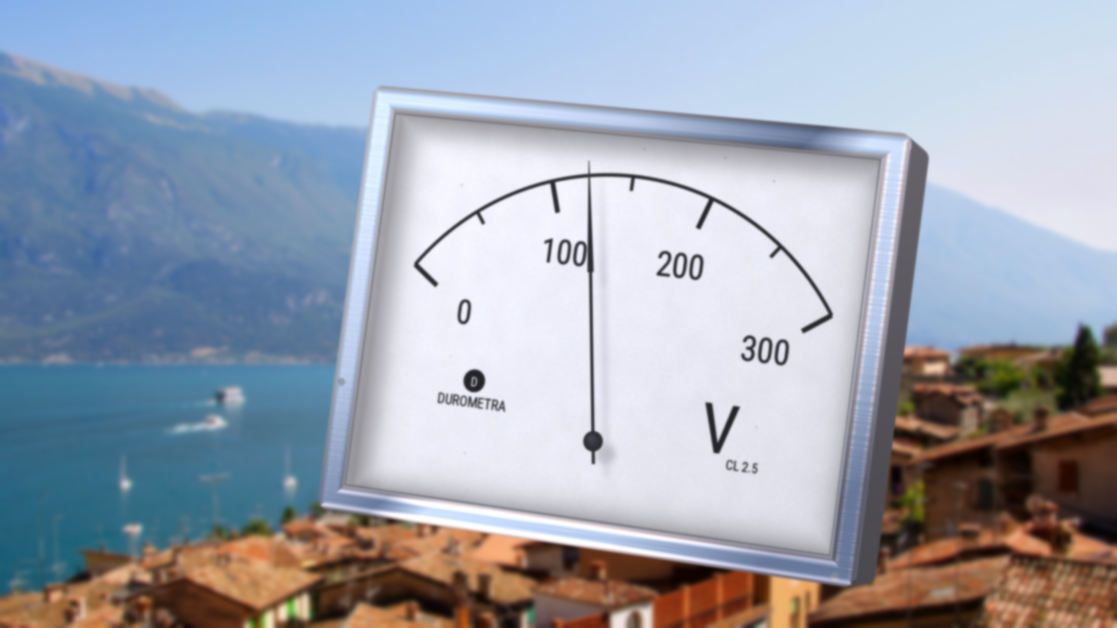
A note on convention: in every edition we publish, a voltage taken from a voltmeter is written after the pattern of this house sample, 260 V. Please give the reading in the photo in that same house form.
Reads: 125 V
